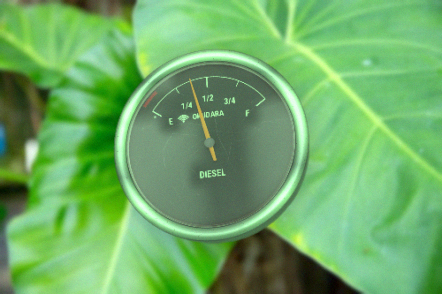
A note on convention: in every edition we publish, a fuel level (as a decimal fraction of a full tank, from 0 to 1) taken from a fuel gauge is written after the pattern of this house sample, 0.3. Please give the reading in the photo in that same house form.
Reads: 0.375
